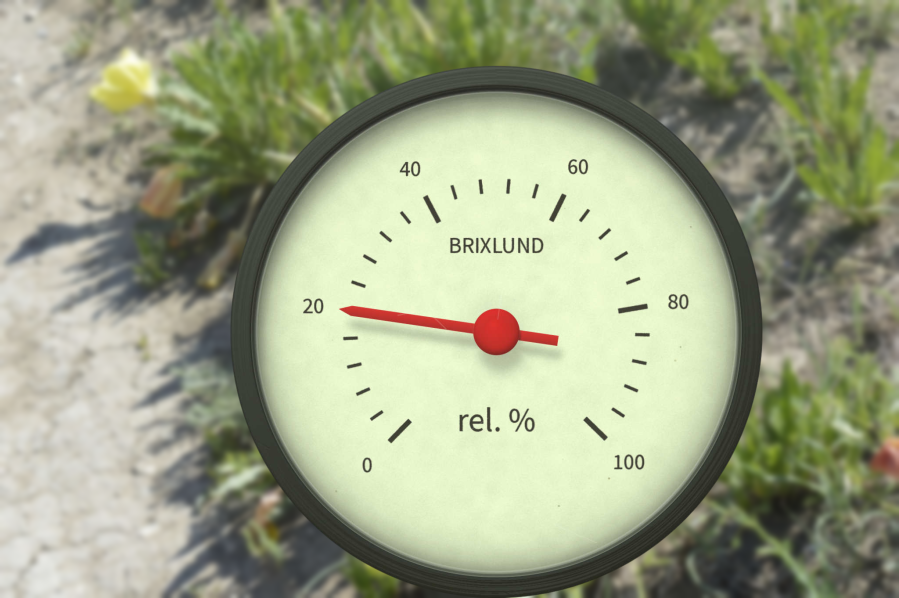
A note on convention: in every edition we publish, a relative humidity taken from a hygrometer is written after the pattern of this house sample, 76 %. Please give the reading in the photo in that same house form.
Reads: 20 %
